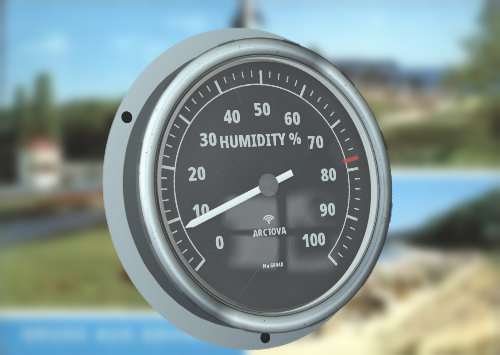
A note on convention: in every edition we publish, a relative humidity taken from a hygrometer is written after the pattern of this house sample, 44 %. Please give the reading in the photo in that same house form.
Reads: 8 %
